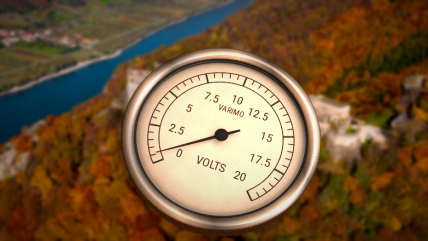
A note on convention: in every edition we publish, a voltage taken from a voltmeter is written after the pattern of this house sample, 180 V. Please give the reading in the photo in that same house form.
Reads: 0.5 V
